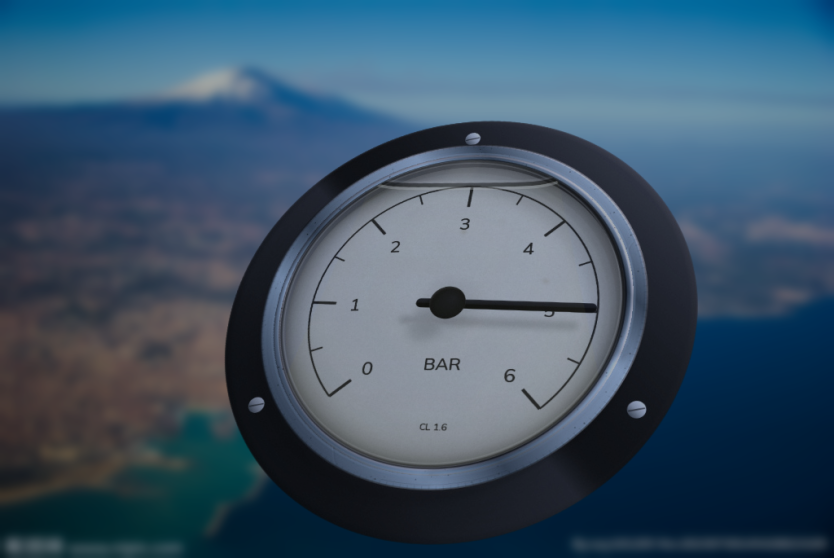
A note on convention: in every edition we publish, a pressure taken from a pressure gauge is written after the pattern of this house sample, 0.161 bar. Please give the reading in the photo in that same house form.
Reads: 5 bar
